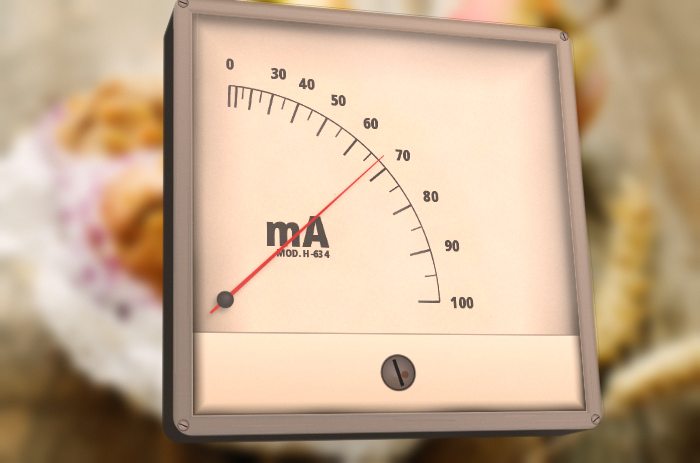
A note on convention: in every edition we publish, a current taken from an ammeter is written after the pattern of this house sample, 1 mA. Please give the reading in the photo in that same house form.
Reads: 67.5 mA
